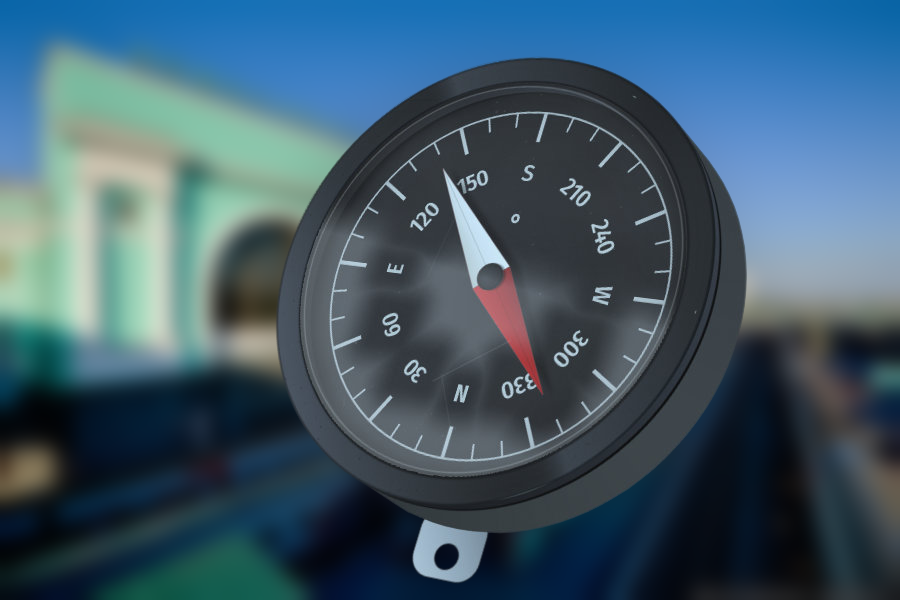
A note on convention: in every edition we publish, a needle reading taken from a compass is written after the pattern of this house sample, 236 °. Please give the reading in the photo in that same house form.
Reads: 320 °
